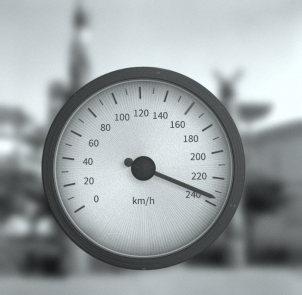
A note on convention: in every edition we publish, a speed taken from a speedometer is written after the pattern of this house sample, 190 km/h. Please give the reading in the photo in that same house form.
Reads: 235 km/h
